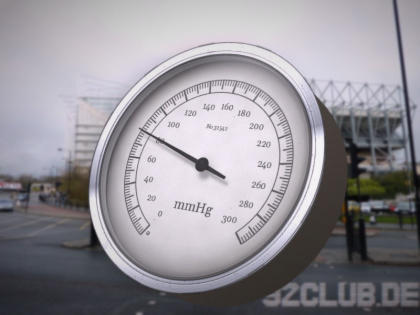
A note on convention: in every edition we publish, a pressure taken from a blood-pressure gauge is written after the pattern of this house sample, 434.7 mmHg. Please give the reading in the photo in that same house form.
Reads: 80 mmHg
